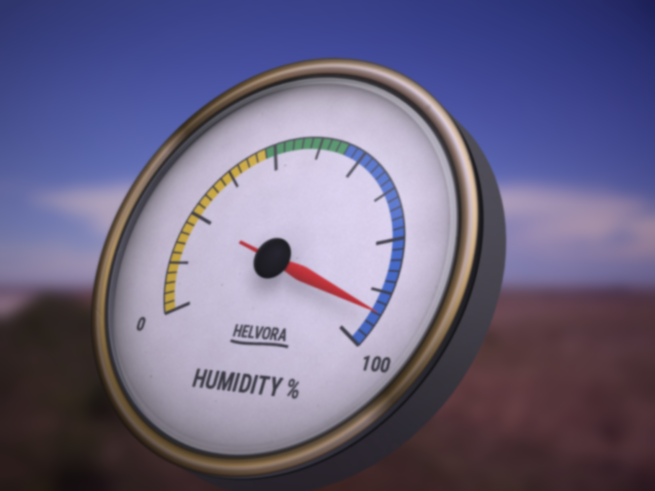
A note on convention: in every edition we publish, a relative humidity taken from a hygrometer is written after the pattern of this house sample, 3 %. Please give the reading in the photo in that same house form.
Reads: 94 %
